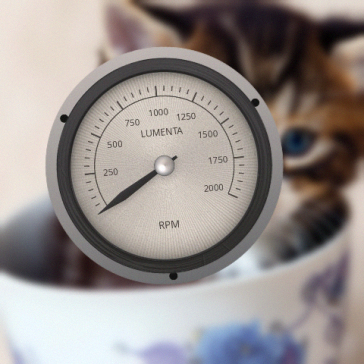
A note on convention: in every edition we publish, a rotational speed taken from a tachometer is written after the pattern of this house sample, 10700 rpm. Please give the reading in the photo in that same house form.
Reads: 0 rpm
